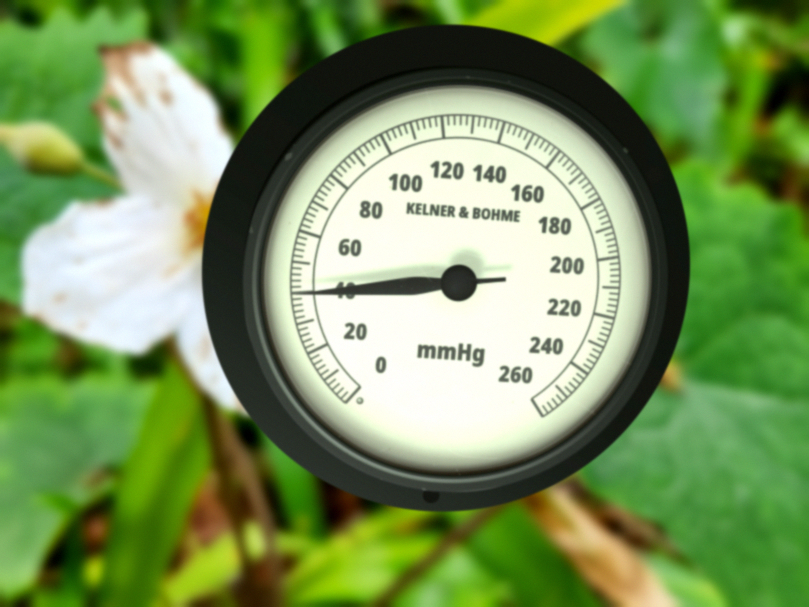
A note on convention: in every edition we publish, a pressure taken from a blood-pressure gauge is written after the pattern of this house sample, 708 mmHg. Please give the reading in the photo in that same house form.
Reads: 40 mmHg
